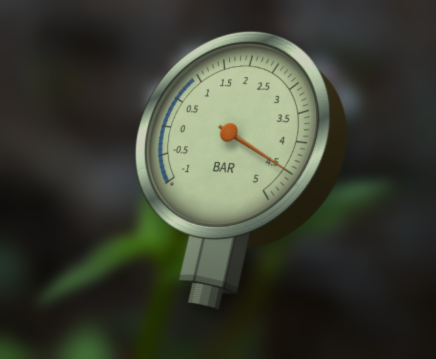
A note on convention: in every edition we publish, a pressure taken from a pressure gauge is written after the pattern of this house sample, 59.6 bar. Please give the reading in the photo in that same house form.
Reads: 4.5 bar
